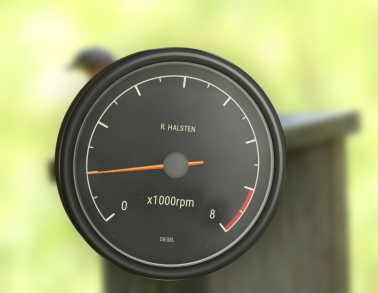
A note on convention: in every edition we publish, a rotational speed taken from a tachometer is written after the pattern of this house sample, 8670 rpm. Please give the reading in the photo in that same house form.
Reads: 1000 rpm
